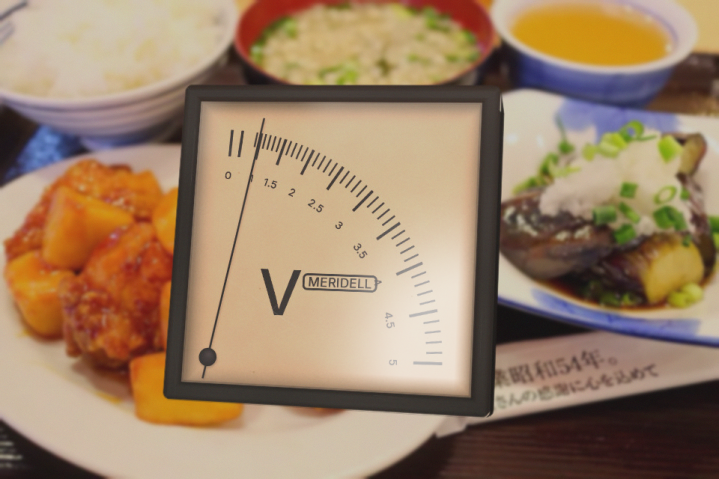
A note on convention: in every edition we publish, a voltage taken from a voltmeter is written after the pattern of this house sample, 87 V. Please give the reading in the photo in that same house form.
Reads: 1 V
